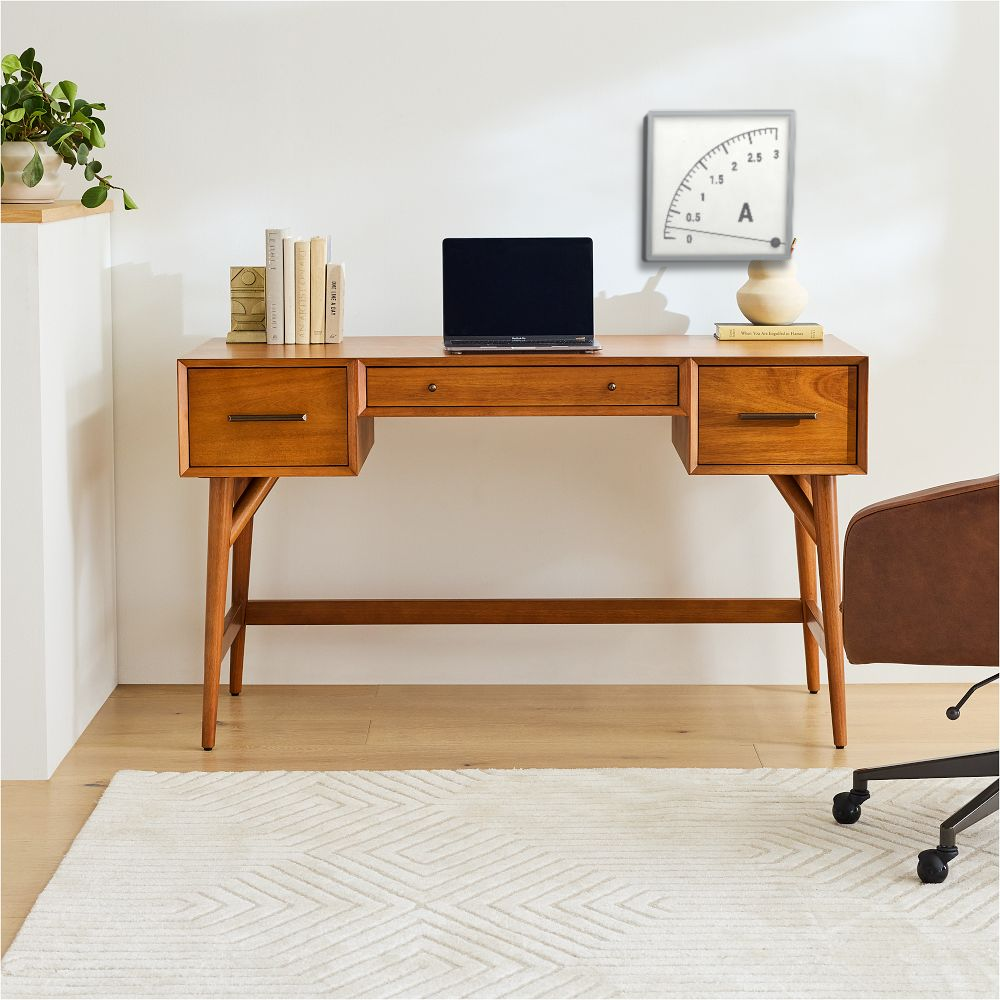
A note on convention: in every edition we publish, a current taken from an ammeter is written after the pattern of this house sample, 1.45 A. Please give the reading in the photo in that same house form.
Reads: 0.2 A
